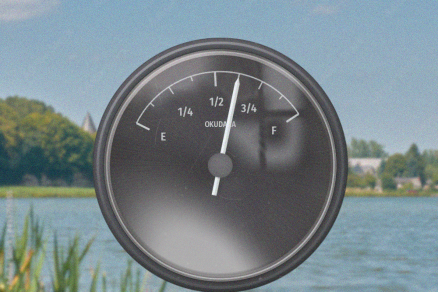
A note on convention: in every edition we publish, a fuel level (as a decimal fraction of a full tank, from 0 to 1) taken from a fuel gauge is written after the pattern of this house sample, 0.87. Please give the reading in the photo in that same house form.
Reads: 0.625
